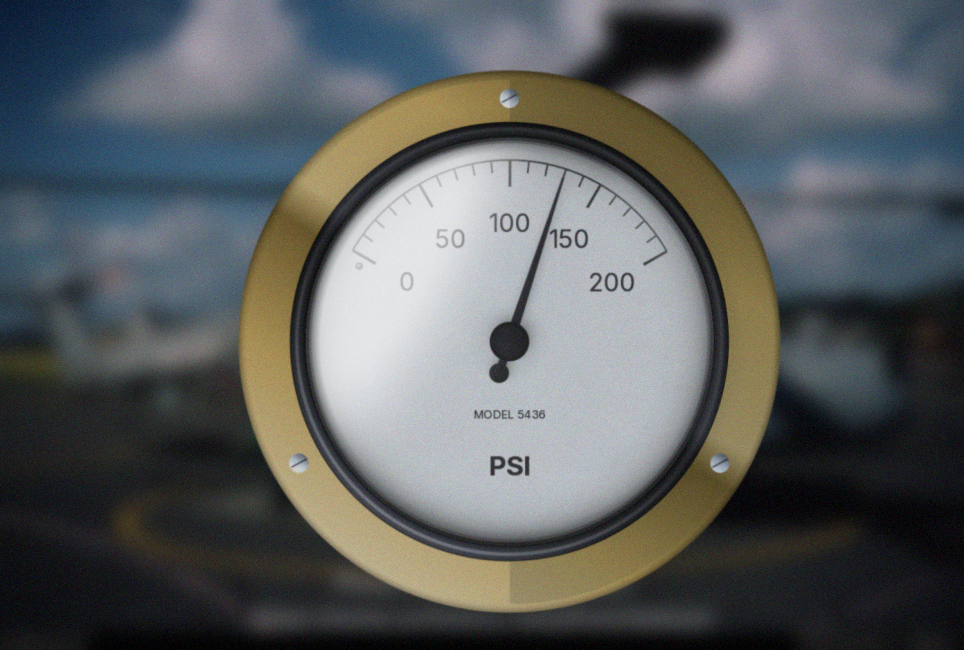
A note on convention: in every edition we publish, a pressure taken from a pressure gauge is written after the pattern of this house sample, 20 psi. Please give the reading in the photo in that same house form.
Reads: 130 psi
